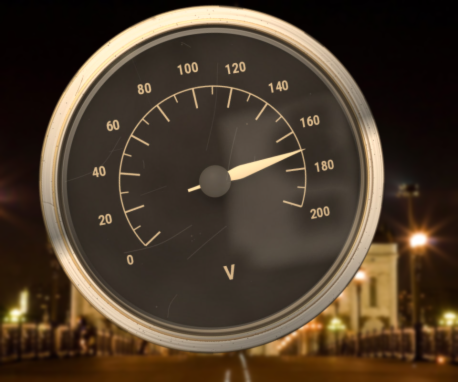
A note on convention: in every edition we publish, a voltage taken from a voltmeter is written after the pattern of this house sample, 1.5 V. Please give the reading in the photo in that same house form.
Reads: 170 V
